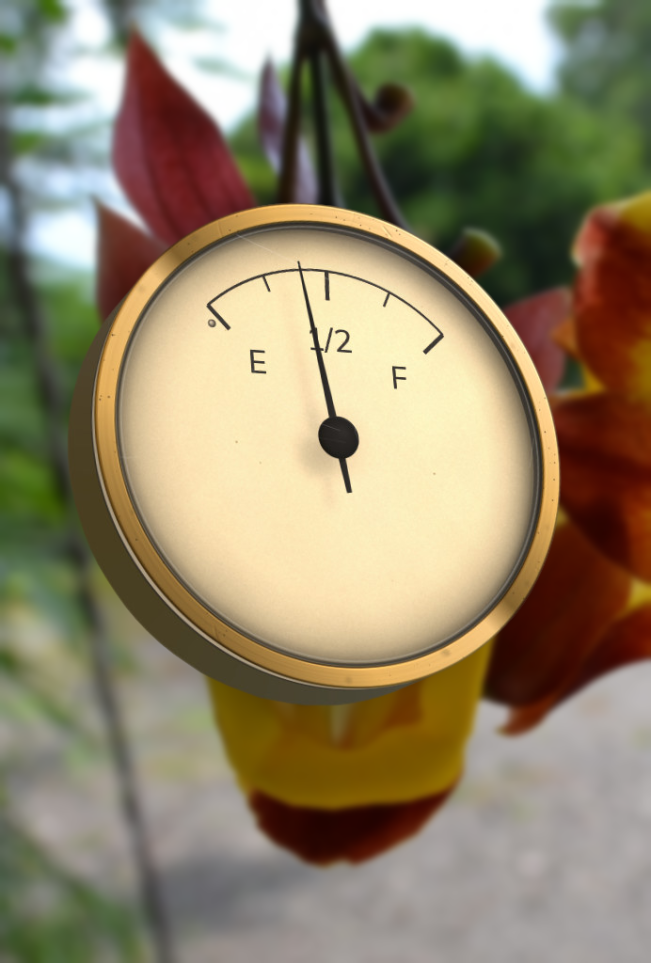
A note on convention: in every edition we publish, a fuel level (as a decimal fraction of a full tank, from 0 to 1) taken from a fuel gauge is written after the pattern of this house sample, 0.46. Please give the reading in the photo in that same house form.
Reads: 0.375
